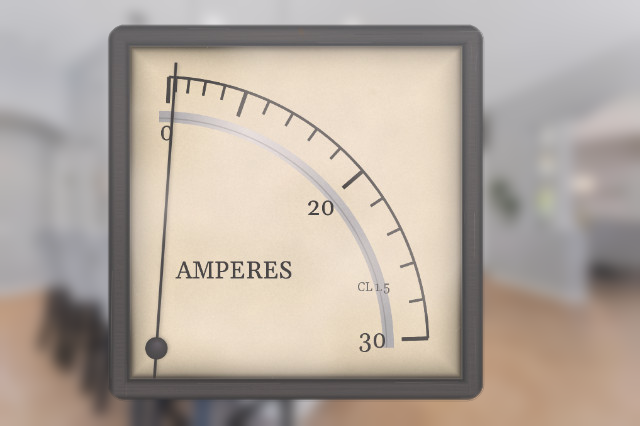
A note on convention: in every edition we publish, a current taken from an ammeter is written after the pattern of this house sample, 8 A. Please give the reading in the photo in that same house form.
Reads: 2 A
